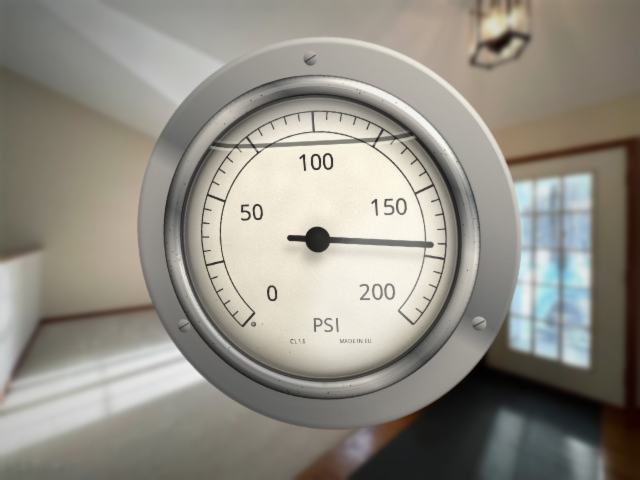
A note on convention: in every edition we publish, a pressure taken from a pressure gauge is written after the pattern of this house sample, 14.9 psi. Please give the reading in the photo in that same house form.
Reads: 170 psi
